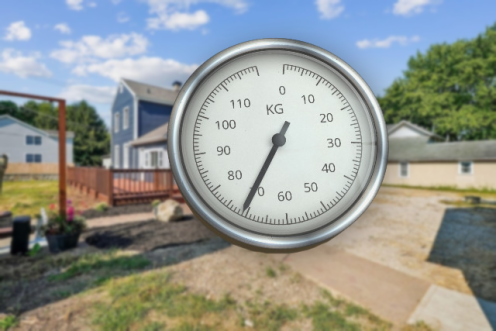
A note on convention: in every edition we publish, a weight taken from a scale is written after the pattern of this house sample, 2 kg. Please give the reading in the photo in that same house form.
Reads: 71 kg
